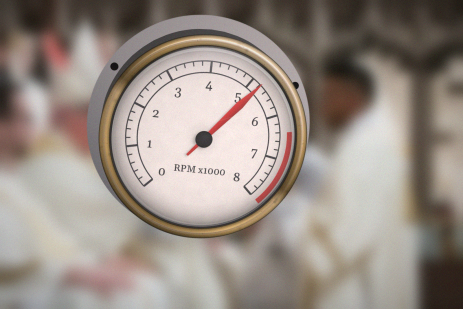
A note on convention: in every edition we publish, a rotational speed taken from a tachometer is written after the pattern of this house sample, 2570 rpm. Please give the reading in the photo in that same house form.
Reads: 5200 rpm
